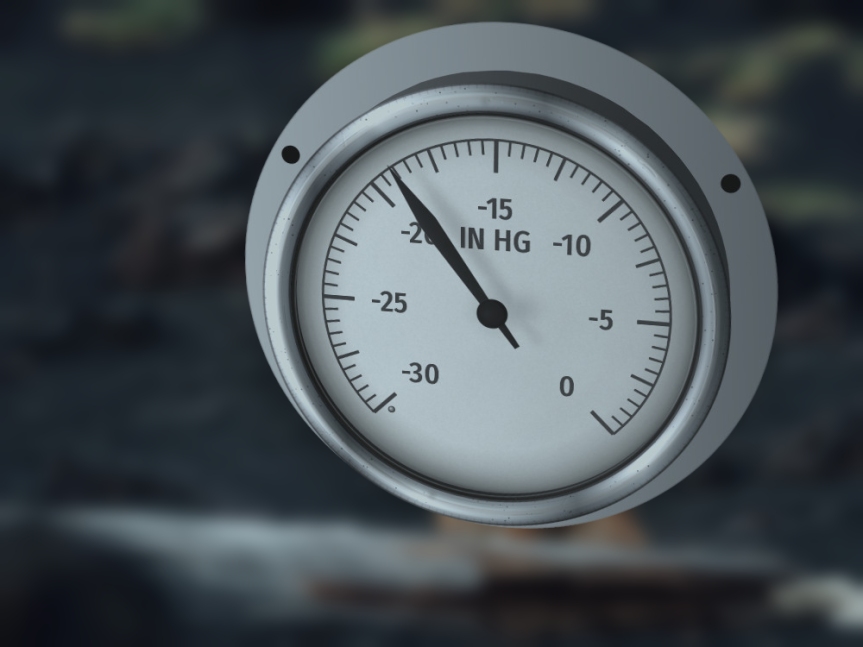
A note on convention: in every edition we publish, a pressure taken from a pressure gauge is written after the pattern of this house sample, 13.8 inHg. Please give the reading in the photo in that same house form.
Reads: -19 inHg
